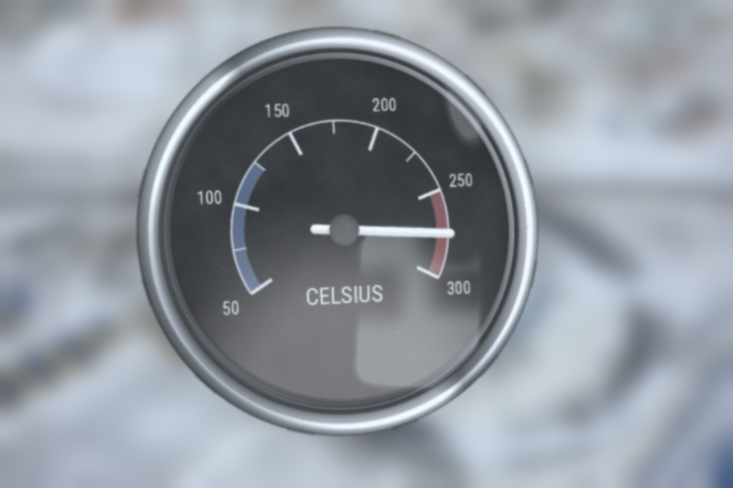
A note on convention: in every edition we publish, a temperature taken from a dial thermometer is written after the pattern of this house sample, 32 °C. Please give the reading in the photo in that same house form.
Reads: 275 °C
